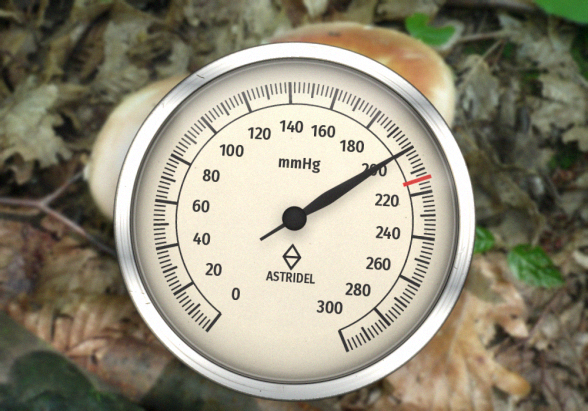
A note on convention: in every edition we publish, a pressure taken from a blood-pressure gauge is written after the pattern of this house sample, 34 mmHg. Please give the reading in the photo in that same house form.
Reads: 200 mmHg
